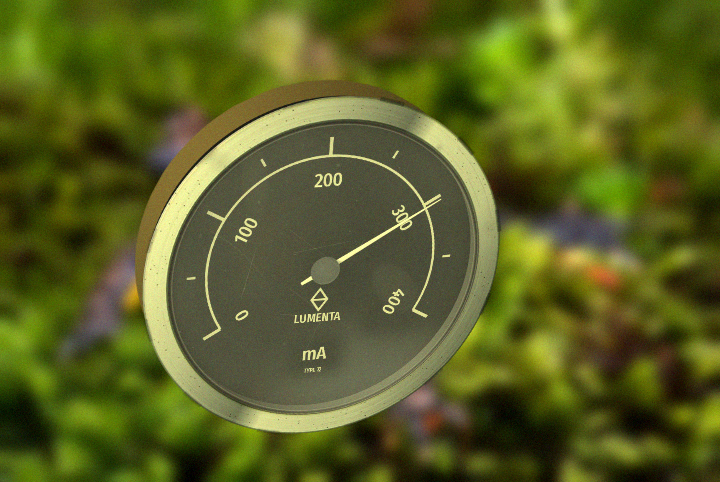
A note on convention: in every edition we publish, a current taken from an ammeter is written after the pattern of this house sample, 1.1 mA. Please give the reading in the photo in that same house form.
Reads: 300 mA
